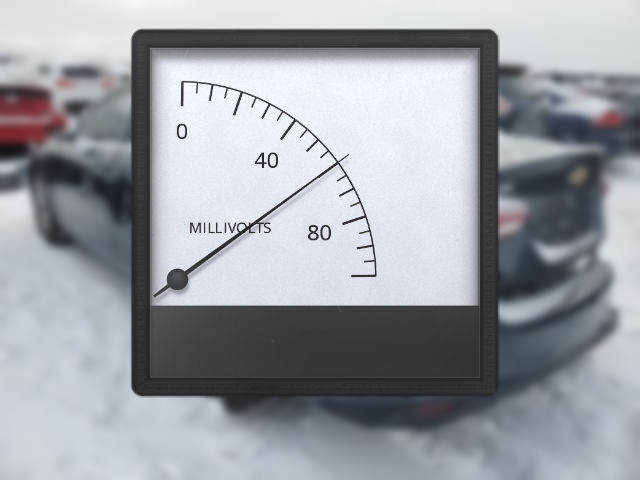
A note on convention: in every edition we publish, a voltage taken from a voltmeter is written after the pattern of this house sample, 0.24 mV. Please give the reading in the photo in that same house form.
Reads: 60 mV
